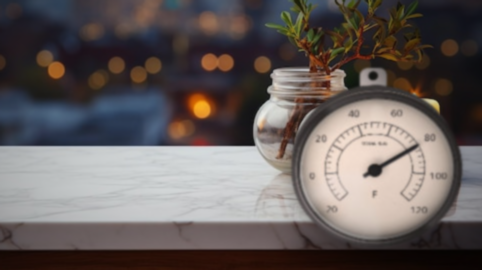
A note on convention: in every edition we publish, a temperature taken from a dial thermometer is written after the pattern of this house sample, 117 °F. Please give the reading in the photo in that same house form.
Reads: 80 °F
